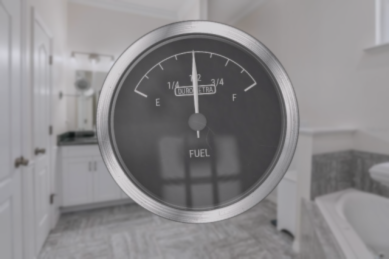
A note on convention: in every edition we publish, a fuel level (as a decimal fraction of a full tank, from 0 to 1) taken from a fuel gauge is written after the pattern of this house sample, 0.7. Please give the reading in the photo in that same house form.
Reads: 0.5
